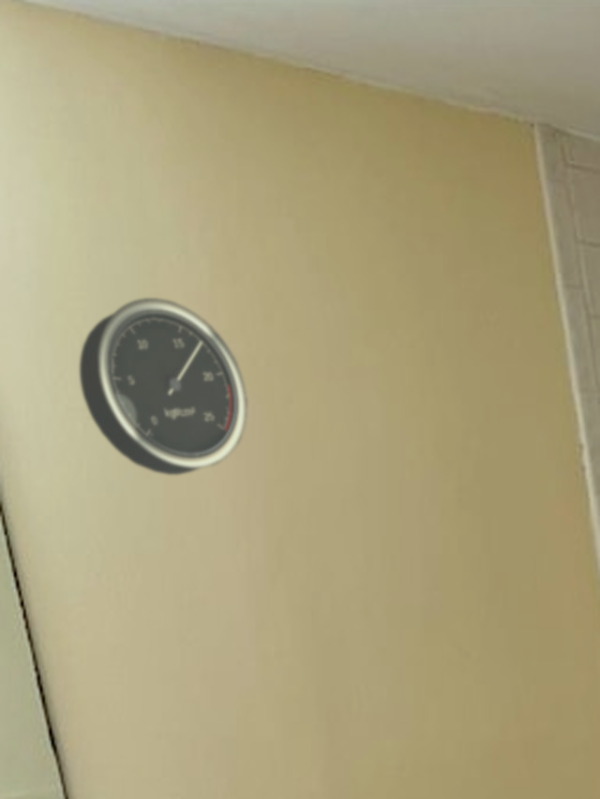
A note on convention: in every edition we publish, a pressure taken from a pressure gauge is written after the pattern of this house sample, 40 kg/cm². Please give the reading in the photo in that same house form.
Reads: 17 kg/cm²
